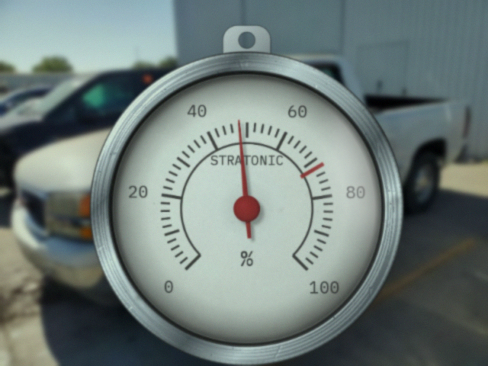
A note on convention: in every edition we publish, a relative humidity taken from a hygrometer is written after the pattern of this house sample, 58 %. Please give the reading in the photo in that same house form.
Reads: 48 %
